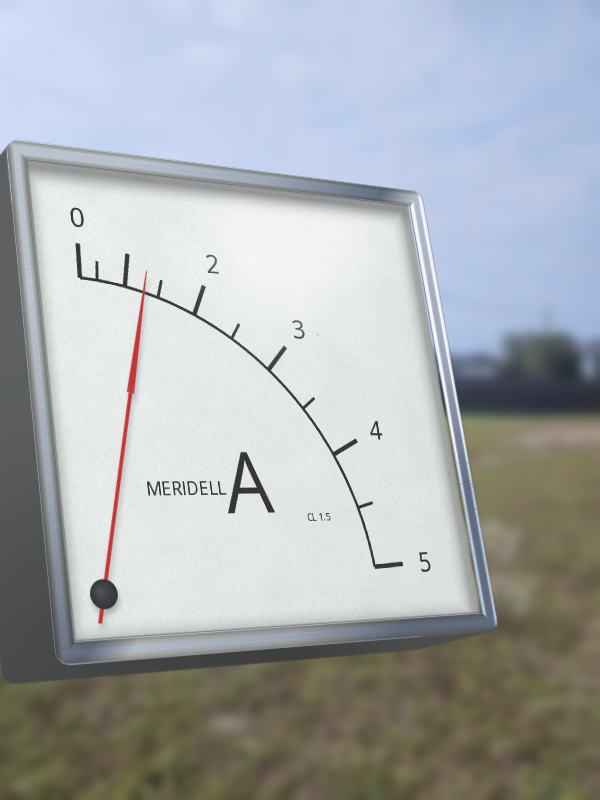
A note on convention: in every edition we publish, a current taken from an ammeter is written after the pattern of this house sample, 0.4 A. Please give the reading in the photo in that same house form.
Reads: 1.25 A
